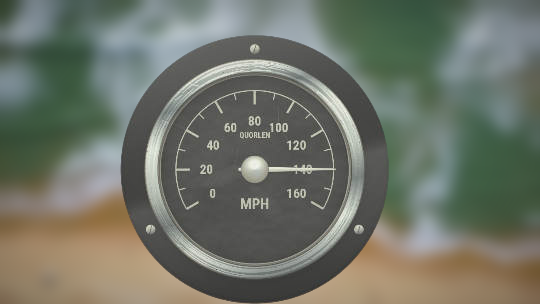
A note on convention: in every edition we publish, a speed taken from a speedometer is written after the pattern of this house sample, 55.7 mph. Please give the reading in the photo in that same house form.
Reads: 140 mph
